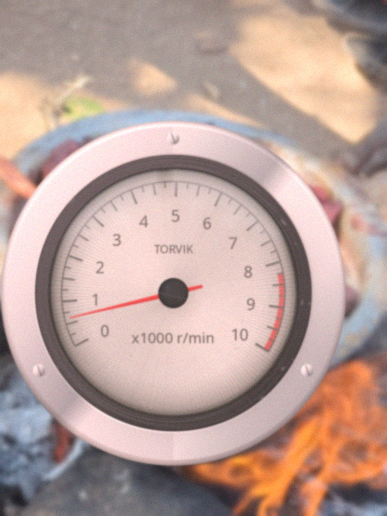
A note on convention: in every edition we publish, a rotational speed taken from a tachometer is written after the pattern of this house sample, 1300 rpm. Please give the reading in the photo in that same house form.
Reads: 625 rpm
